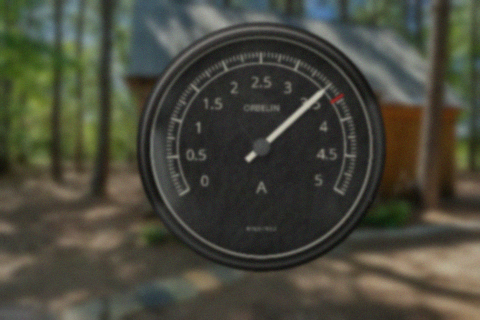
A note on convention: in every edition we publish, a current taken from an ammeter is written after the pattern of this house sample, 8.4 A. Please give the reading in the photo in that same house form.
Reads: 3.5 A
